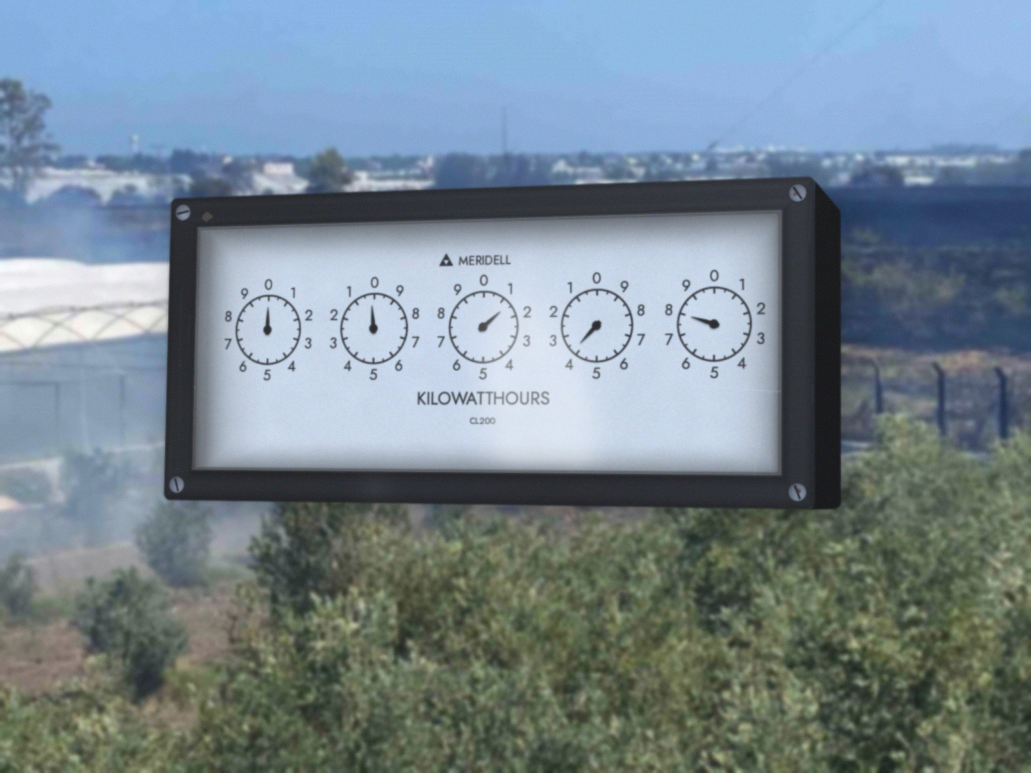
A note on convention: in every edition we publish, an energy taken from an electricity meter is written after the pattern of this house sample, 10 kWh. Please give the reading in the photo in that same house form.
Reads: 138 kWh
